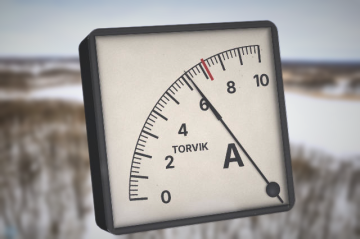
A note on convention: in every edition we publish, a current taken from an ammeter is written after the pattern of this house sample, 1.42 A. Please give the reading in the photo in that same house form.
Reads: 6.2 A
